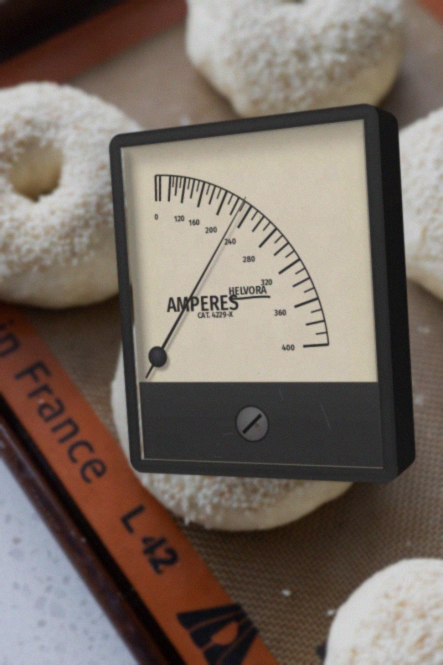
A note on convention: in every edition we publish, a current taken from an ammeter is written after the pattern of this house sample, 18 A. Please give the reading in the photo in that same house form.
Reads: 230 A
